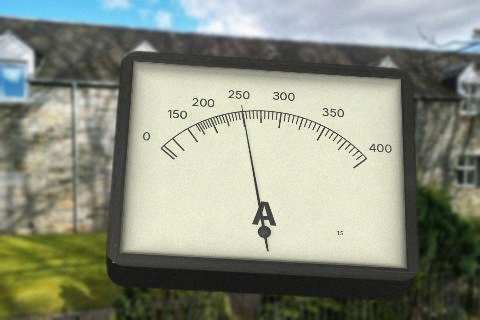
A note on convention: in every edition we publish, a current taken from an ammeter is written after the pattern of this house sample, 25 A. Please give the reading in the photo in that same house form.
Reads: 250 A
